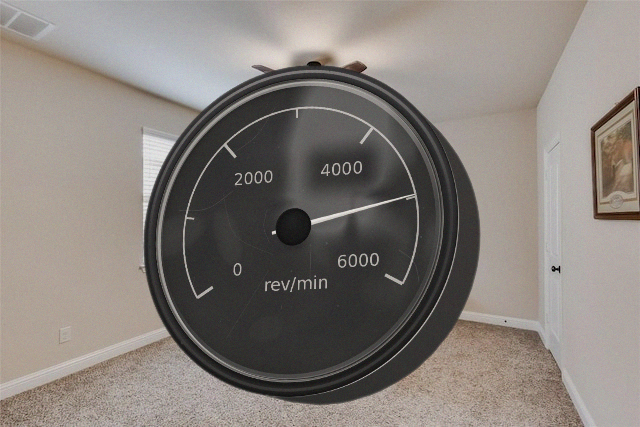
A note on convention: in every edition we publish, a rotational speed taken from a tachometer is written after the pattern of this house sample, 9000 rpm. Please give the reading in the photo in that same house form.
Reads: 5000 rpm
